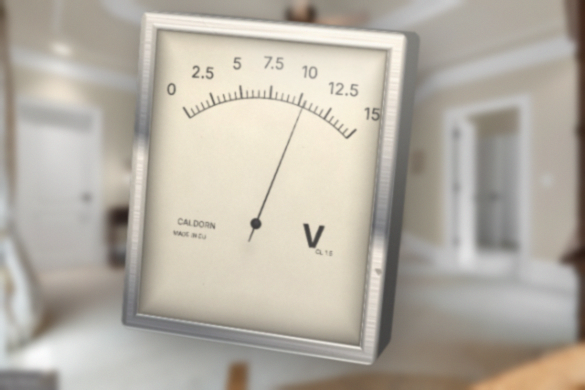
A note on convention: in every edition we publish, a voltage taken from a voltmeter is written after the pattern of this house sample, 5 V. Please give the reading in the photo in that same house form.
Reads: 10.5 V
